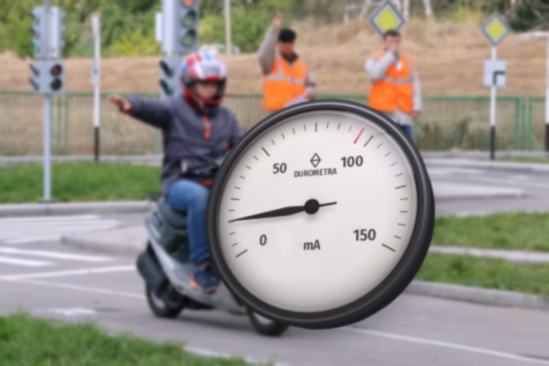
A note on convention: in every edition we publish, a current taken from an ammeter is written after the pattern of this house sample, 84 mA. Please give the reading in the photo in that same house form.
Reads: 15 mA
